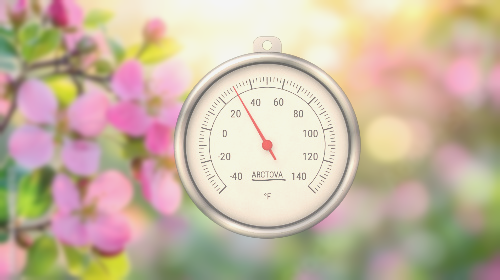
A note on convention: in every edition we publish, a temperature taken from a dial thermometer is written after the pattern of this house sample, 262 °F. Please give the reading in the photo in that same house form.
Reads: 30 °F
